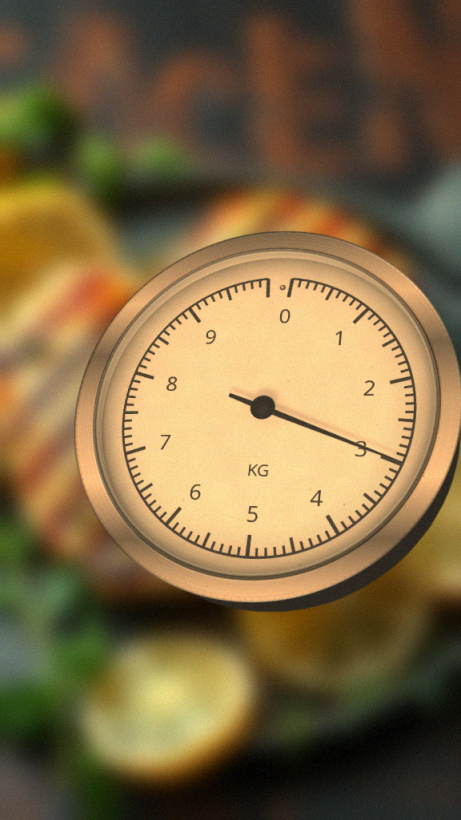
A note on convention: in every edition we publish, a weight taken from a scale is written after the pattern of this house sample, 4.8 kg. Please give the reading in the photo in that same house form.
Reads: 3 kg
